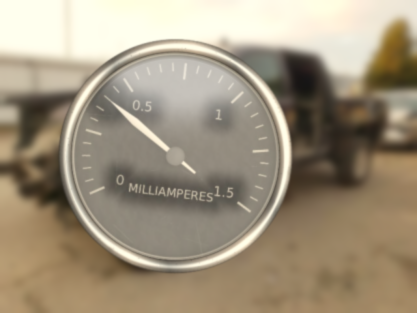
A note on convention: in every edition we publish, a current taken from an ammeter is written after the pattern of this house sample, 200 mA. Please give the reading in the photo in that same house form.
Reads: 0.4 mA
